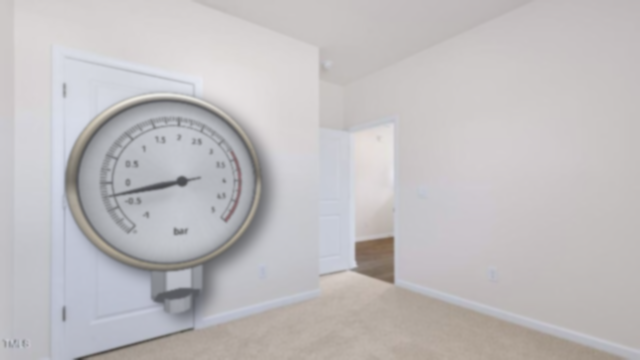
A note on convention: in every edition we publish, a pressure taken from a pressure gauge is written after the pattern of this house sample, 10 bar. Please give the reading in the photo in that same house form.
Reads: -0.25 bar
